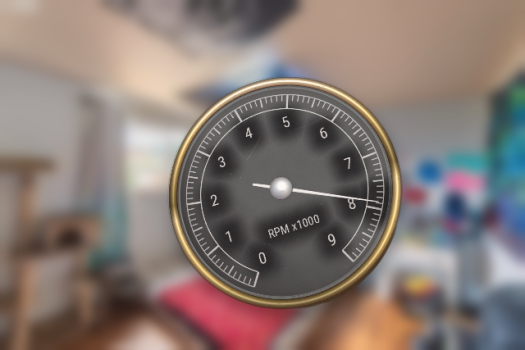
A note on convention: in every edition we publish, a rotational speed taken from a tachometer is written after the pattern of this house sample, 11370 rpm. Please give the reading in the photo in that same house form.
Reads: 7900 rpm
